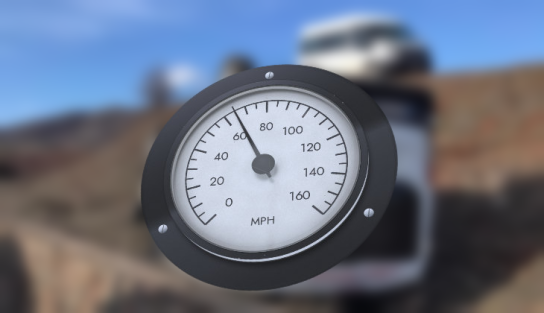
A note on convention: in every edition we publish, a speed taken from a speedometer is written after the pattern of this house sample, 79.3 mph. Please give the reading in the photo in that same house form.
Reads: 65 mph
